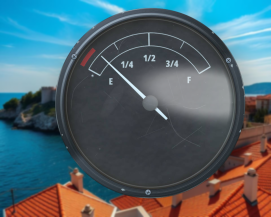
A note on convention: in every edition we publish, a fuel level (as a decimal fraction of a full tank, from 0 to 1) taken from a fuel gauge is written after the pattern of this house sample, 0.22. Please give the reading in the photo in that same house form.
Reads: 0.125
